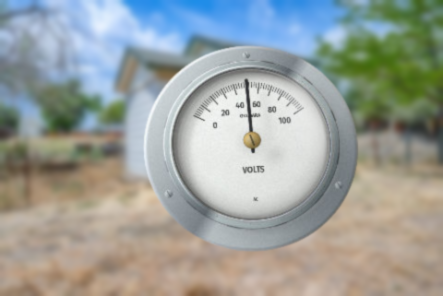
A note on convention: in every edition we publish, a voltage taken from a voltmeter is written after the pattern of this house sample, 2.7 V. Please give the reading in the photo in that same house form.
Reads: 50 V
